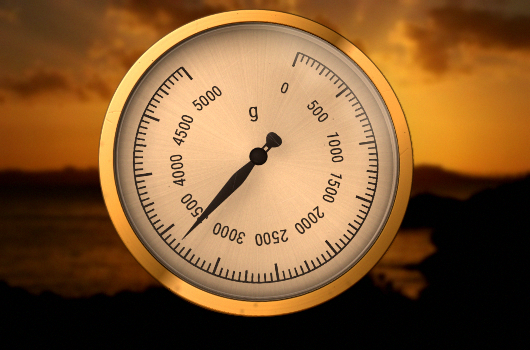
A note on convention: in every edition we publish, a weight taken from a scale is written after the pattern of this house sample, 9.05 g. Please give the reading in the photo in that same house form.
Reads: 3350 g
